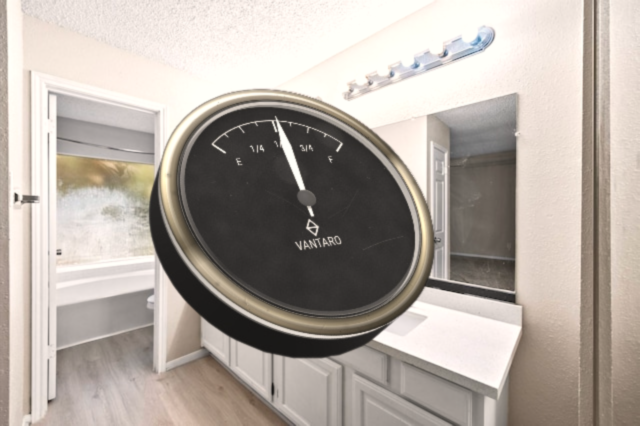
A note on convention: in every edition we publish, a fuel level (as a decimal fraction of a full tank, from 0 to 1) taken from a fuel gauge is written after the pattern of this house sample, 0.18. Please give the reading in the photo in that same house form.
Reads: 0.5
